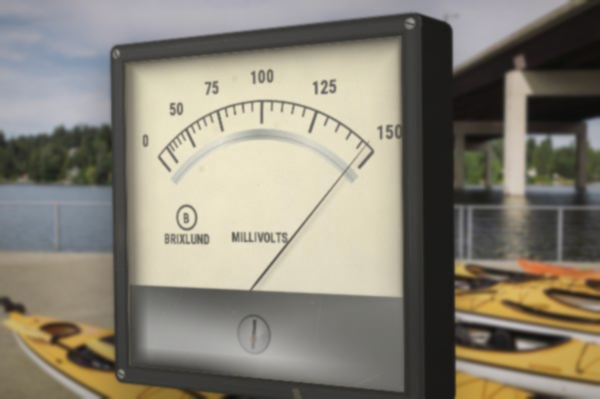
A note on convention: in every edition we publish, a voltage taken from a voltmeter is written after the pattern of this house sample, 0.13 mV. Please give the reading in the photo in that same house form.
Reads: 147.5 mV
